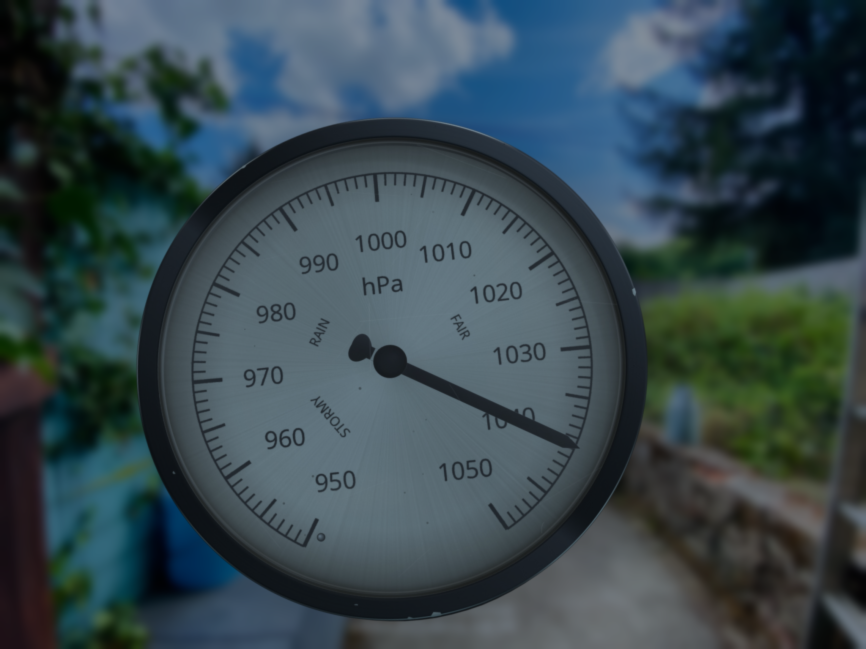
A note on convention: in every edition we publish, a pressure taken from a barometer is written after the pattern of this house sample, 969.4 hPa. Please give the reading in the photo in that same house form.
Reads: 1040 hPa
